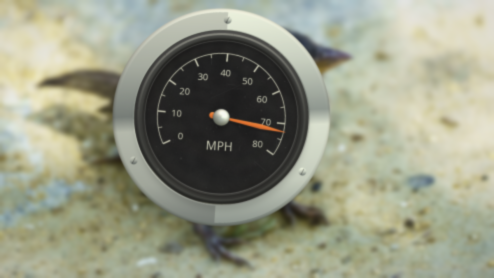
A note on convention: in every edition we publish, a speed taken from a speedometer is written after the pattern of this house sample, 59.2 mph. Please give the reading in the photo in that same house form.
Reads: 72.5 mph
